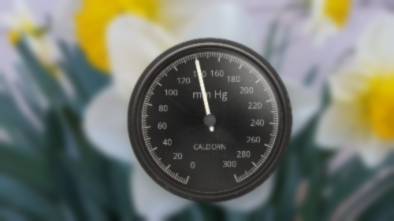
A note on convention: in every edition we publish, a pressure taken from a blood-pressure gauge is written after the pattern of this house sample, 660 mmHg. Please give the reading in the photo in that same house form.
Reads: 140 mmHg
